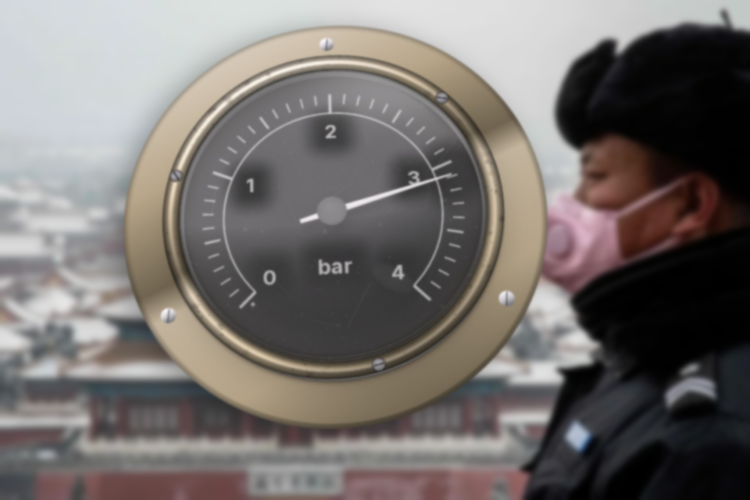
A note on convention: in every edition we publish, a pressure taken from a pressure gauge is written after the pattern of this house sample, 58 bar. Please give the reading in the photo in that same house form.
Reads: 3.1 bar
